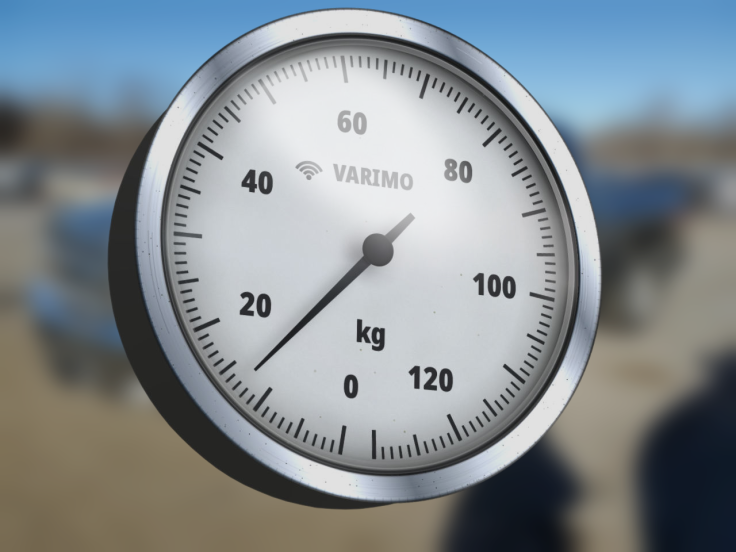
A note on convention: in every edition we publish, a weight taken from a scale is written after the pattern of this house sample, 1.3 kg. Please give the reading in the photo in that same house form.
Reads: 13 kg
